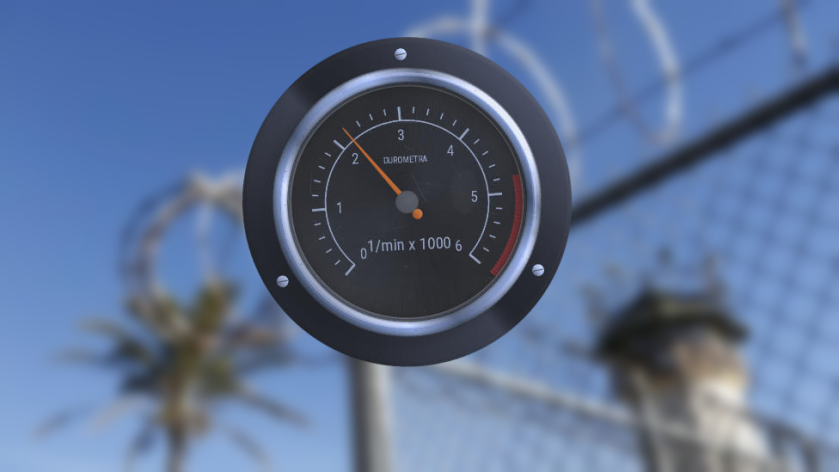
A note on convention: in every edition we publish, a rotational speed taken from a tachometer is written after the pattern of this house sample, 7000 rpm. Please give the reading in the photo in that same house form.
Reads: 2200 rpm
